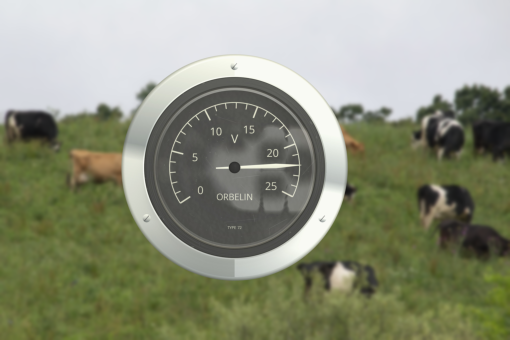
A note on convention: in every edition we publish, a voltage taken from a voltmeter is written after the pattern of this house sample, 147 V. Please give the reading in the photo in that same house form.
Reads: 22 V
